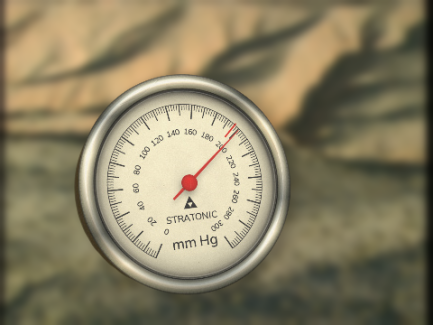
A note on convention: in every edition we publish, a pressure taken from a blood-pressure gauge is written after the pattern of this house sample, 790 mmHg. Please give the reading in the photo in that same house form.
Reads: 200 mmHg
